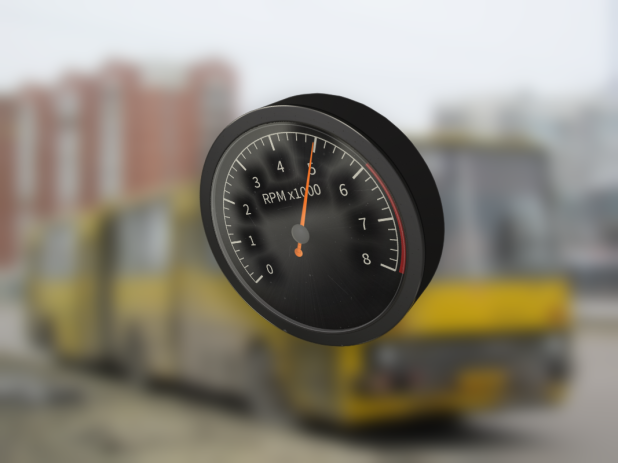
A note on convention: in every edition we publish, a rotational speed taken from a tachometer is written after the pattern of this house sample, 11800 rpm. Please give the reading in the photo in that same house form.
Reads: 5000 rpm
